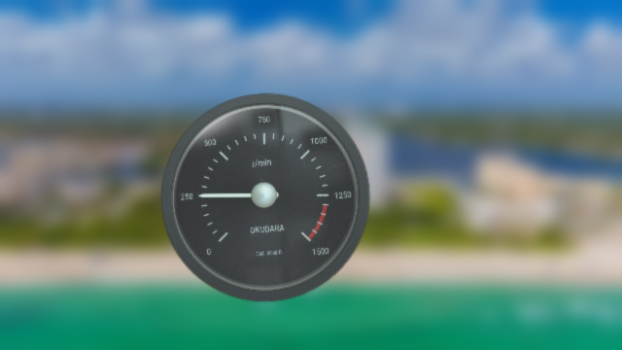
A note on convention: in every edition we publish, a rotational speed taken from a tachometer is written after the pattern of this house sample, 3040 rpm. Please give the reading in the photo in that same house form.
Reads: 250 rpm
